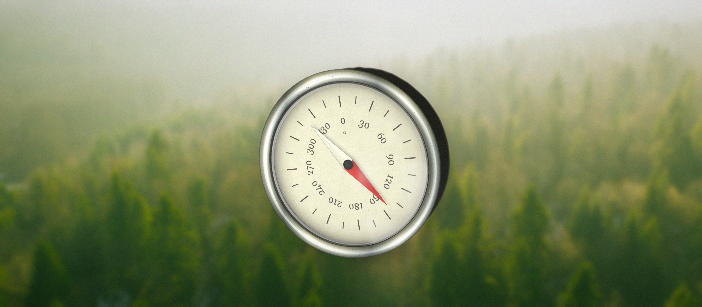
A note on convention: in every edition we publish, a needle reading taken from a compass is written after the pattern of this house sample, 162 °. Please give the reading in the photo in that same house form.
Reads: 142.5 °
